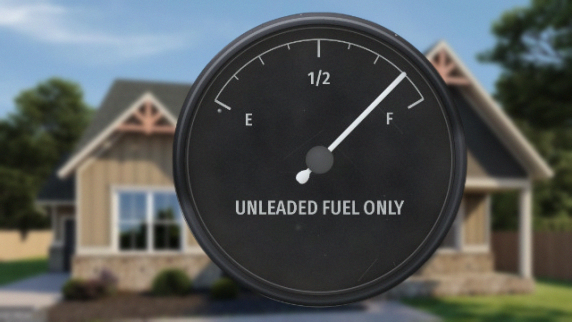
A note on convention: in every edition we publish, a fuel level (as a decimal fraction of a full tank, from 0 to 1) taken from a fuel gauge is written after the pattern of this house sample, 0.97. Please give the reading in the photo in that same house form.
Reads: 0.875
